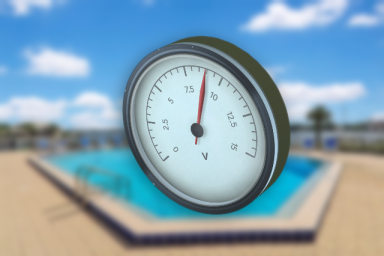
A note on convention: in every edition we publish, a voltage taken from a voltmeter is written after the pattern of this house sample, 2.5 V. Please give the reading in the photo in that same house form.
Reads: 9 V
